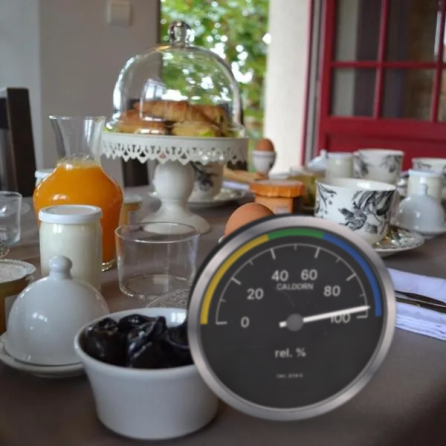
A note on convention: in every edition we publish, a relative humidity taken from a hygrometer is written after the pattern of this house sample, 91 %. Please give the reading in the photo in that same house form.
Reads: 95 %
